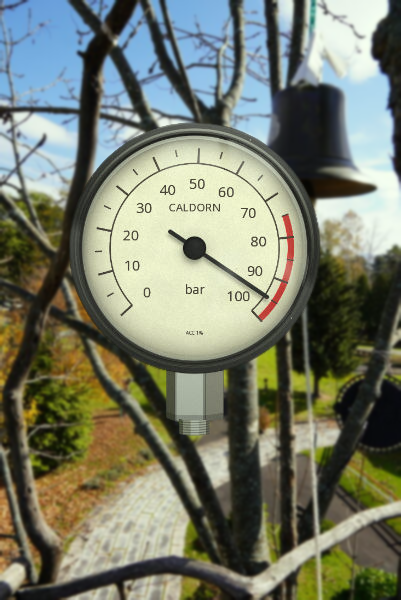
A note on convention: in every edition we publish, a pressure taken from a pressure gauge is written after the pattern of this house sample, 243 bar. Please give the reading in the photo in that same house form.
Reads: 95 bar
